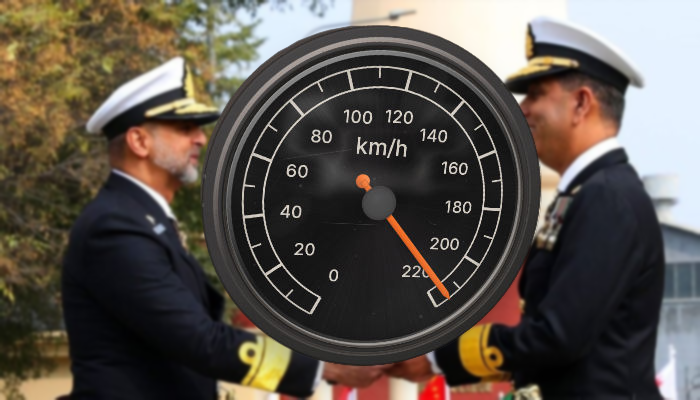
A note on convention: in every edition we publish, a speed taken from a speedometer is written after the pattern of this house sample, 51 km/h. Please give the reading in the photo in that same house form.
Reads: 215 km/h
